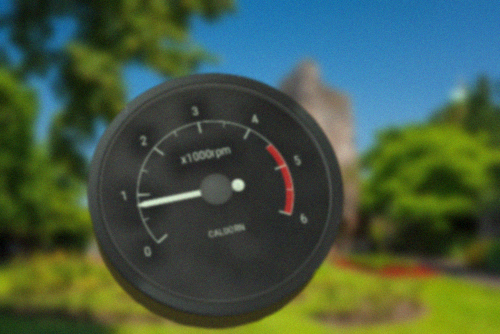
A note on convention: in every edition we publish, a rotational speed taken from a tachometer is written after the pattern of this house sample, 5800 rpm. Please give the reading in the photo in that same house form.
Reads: 750 rpm
